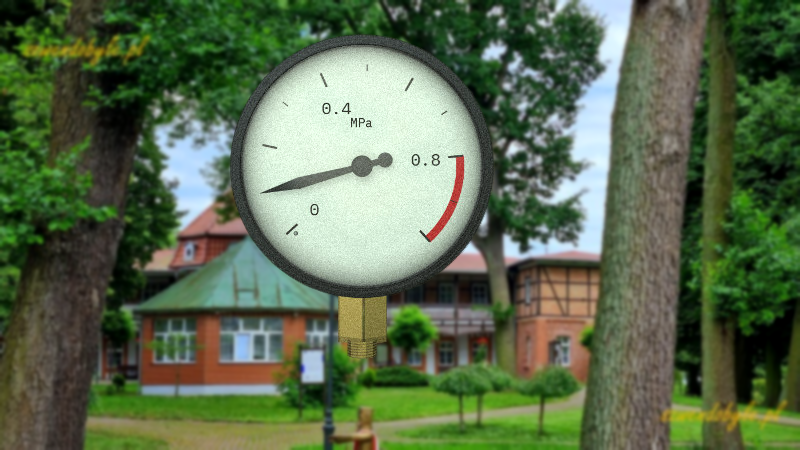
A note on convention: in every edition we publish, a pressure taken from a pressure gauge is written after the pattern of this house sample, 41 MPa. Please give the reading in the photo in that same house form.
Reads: 0.1 MPa
